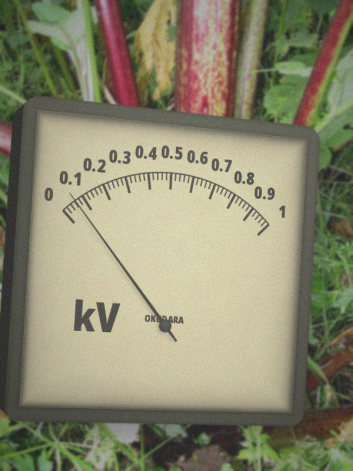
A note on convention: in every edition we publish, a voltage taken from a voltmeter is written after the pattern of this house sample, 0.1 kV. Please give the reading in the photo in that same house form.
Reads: 0.06 kV
